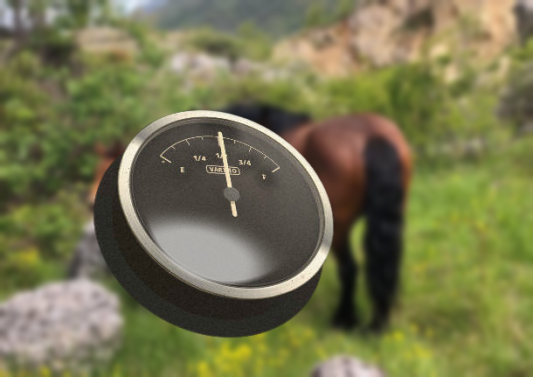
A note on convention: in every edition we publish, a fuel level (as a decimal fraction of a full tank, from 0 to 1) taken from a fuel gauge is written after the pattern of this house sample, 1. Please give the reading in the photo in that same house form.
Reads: 0.5
